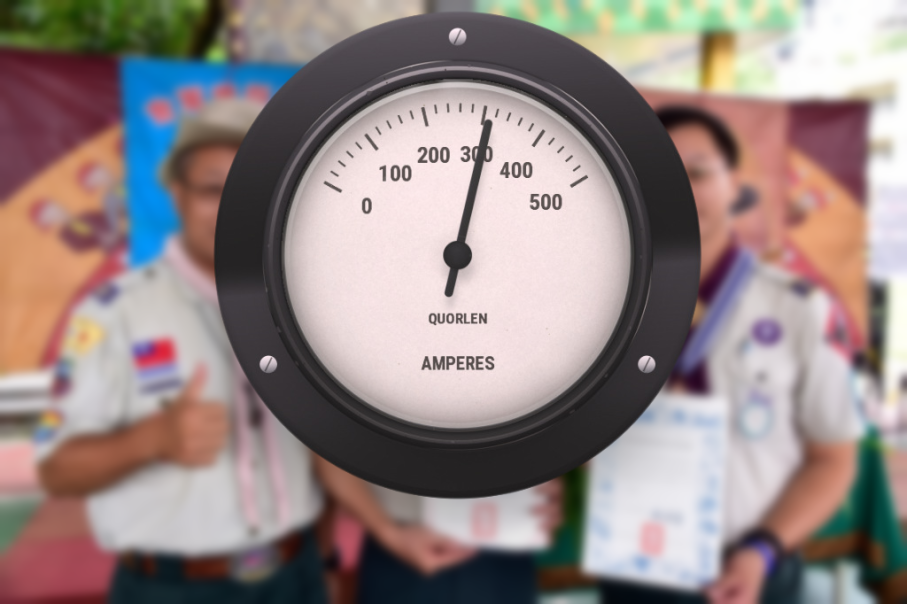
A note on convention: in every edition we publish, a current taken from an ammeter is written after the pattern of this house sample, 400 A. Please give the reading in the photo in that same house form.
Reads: 310 A
